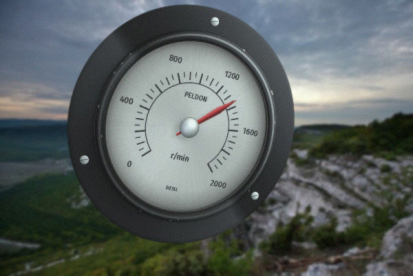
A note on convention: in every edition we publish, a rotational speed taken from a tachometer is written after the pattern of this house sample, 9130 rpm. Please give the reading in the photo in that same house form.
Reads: 1350 rpm
